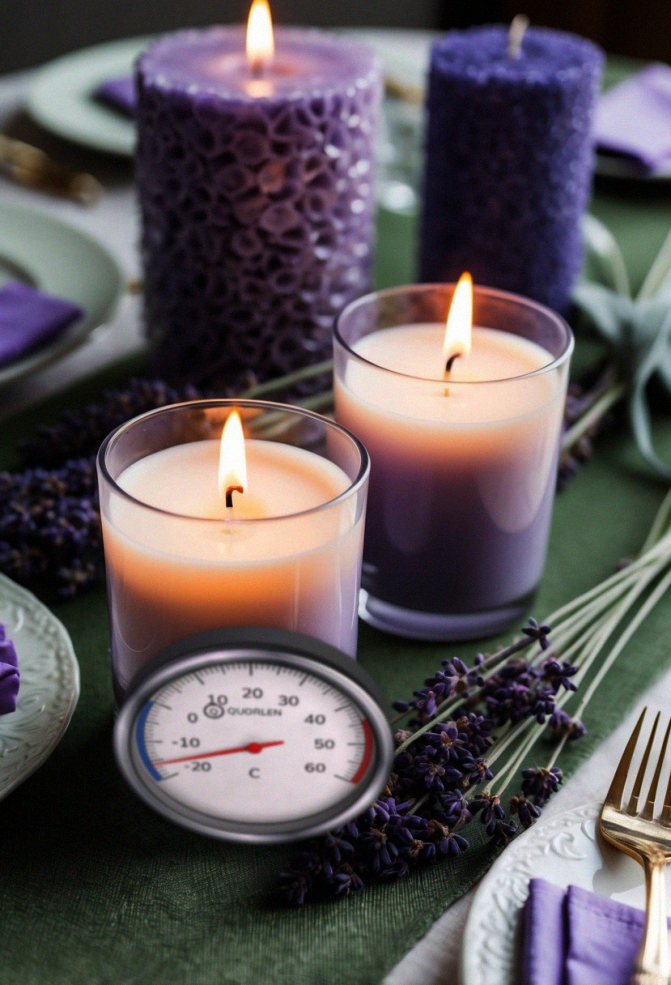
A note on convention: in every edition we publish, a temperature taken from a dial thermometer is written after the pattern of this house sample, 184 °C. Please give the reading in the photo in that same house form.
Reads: -15 °C
